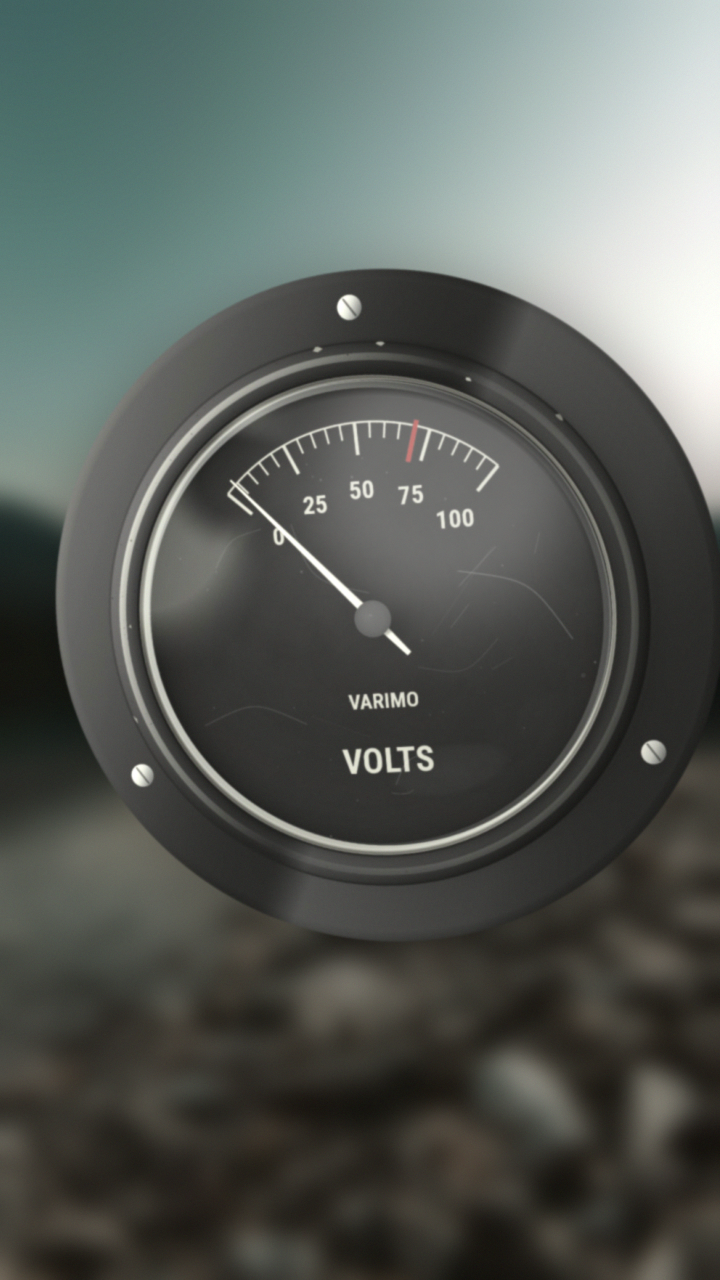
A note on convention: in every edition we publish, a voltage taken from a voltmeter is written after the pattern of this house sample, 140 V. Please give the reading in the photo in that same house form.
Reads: 5 V
